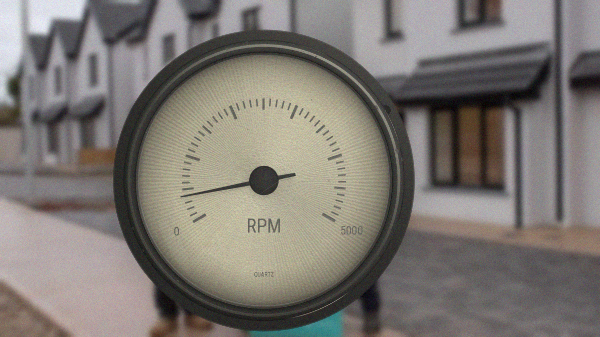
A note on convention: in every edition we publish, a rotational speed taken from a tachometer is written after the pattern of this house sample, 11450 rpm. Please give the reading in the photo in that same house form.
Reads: 400 rpm
